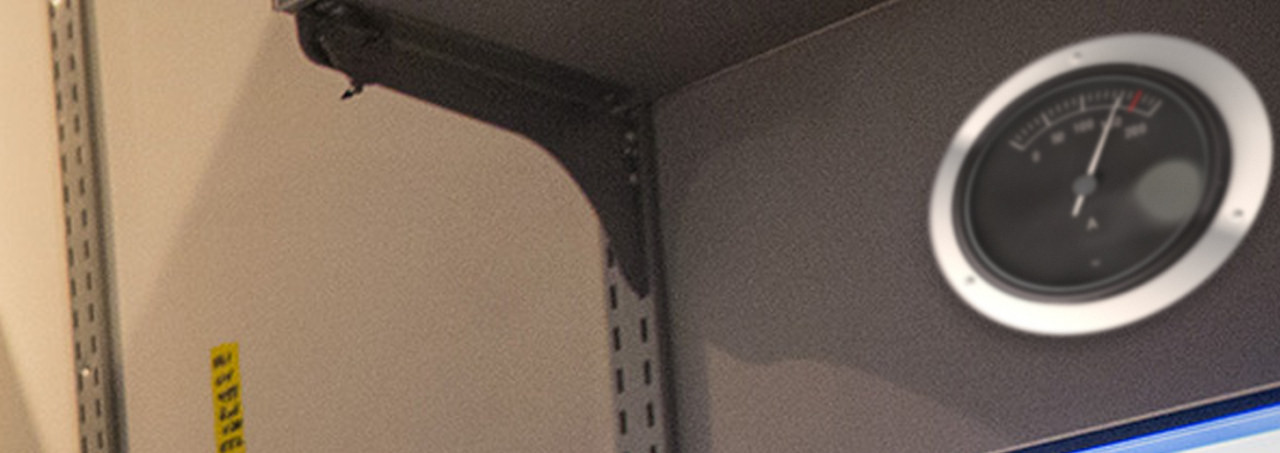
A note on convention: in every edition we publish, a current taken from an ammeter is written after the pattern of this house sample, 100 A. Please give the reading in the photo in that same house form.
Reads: 150 A
